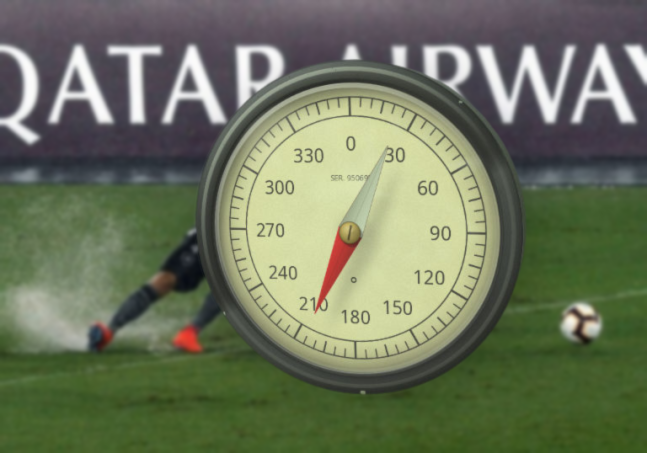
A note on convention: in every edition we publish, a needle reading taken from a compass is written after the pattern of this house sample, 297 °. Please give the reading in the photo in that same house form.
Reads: 205 °
